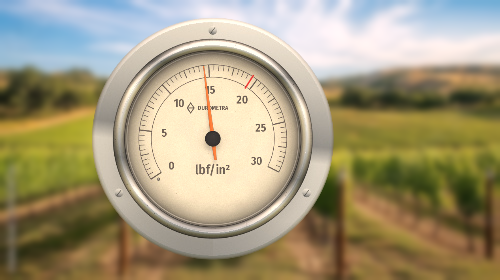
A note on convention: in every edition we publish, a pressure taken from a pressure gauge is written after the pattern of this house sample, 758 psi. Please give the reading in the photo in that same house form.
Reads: 14.5 psi
